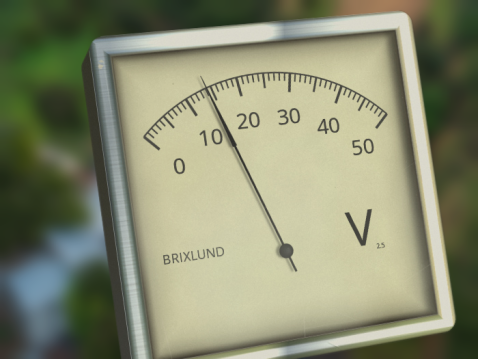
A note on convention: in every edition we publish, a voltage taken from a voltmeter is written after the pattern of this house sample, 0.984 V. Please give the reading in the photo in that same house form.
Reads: 14 V
